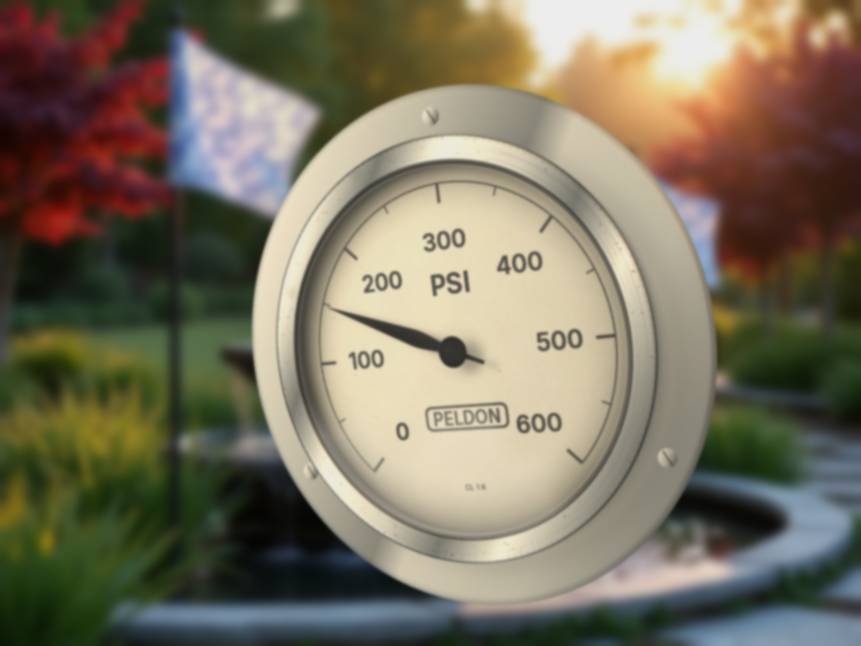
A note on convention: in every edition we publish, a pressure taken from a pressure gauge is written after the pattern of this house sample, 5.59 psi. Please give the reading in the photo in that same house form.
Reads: 150 psi
